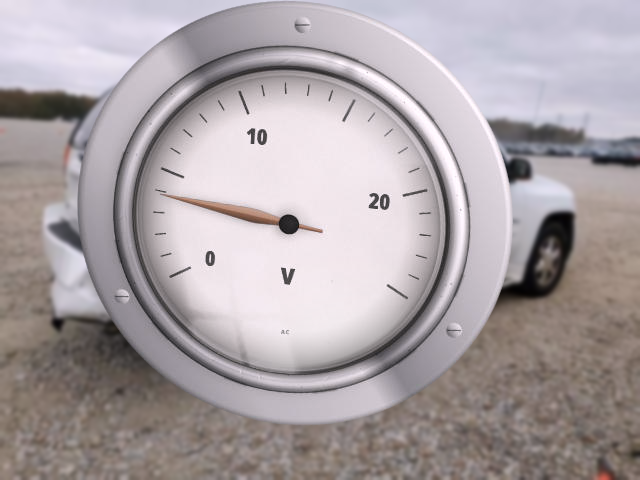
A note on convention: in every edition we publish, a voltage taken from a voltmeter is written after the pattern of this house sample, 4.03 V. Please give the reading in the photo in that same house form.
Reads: 4 V
